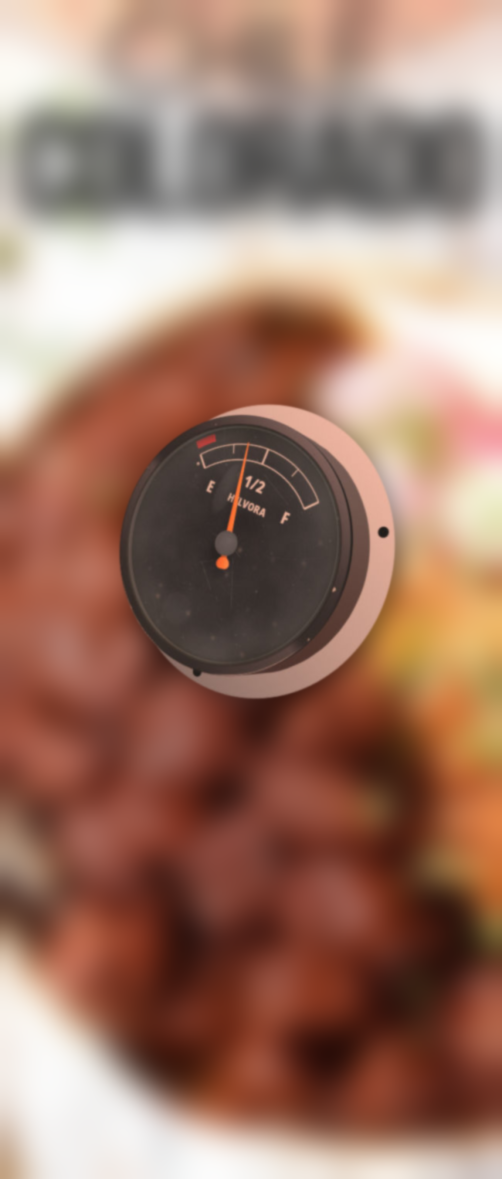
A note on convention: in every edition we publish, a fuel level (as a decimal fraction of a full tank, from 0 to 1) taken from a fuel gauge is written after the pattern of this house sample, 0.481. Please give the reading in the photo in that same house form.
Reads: 0.375
